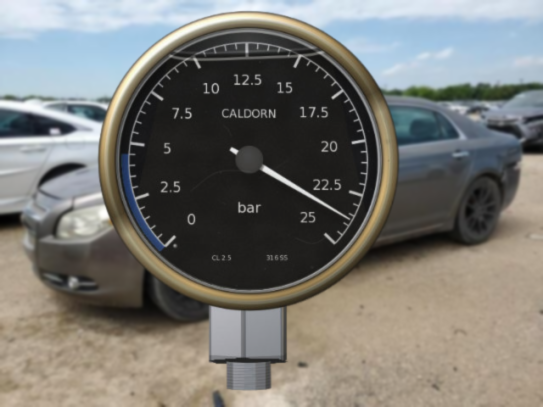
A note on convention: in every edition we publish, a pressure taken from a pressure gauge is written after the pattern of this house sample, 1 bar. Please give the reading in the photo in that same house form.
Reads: 23.75 bar
